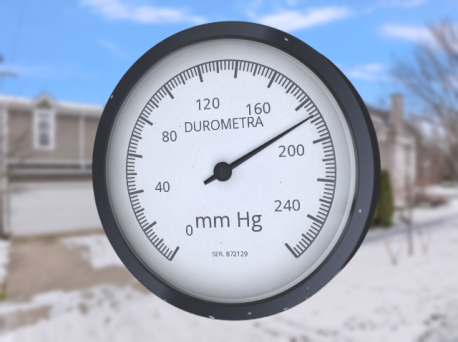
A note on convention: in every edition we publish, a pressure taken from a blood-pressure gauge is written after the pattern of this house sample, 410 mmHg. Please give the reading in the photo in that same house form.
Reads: 188 mmHg
